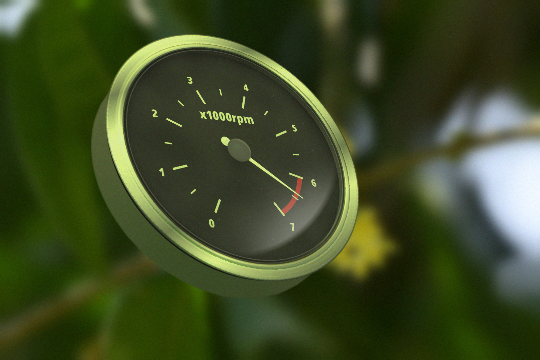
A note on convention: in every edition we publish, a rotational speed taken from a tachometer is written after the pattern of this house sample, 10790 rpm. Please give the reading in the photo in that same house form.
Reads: 6500 rpm
